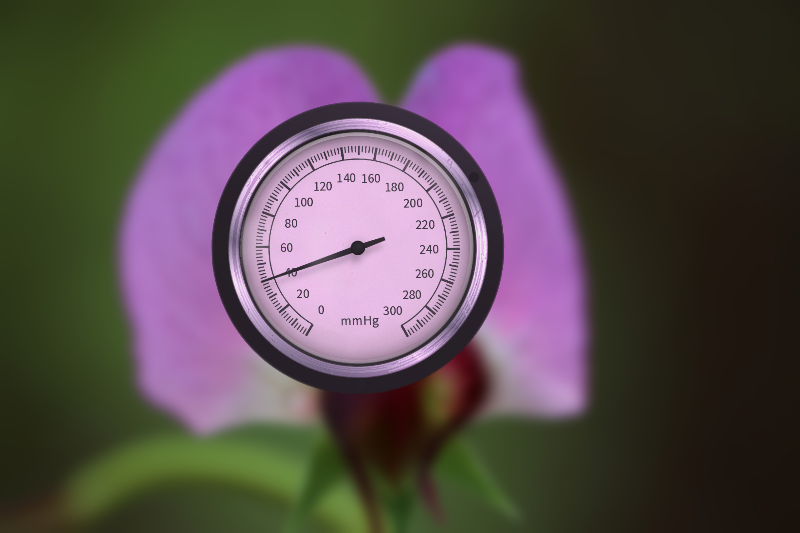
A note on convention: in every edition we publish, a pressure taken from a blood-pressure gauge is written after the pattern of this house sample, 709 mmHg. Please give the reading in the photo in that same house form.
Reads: 40 mmHg
